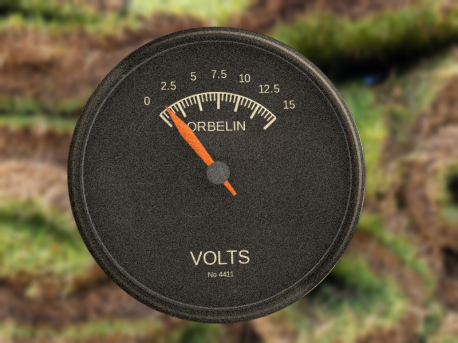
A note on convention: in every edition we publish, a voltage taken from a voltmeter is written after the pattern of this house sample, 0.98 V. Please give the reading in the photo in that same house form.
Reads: 1 V
